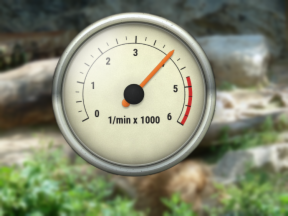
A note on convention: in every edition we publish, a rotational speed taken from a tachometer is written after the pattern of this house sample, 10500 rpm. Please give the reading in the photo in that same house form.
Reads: 4000 rpm
